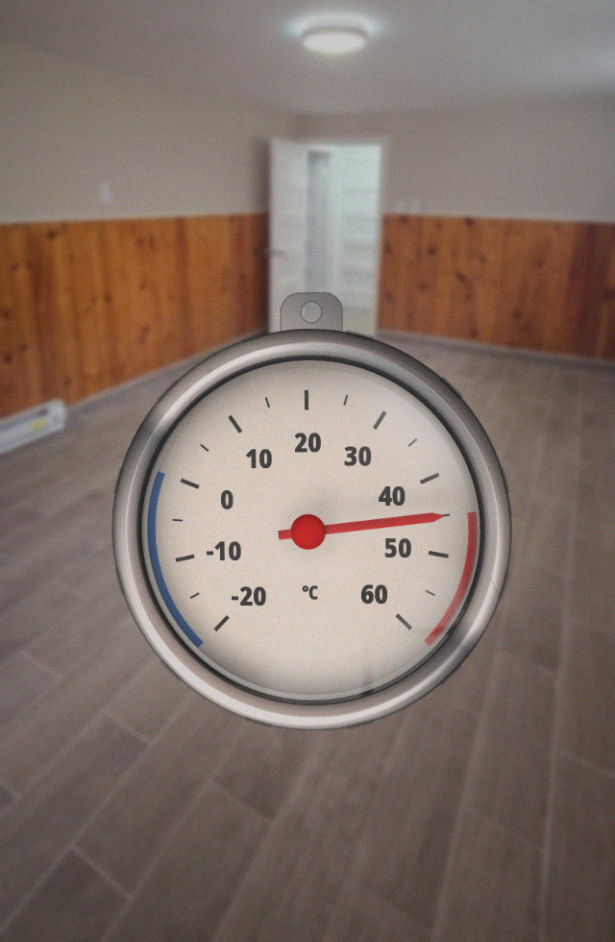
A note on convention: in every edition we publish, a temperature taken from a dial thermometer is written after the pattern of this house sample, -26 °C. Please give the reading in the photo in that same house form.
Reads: 45 °C
